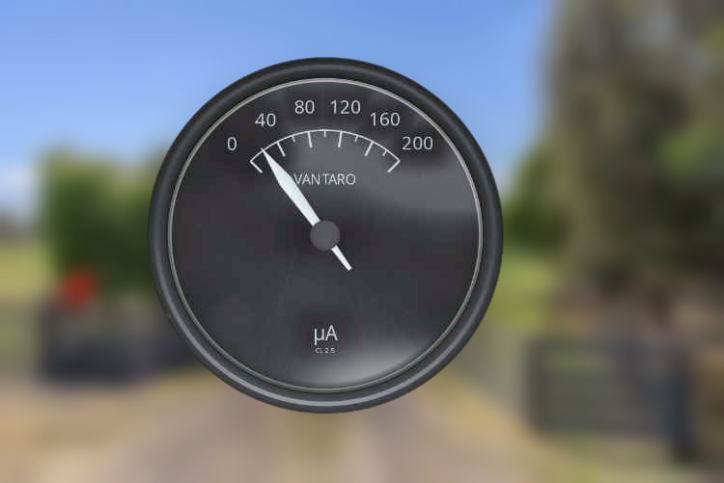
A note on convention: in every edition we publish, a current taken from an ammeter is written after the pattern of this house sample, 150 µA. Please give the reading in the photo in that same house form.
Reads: 20 µA
